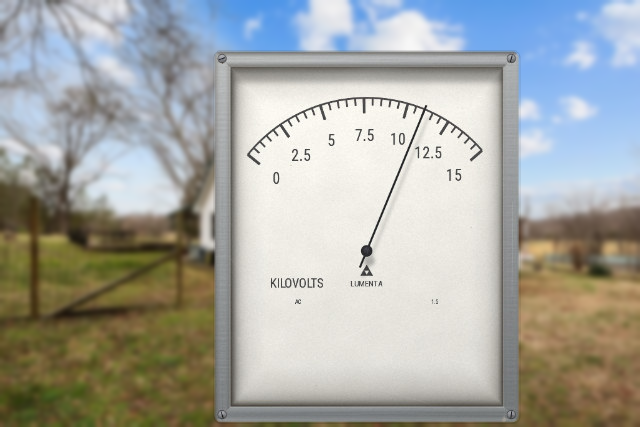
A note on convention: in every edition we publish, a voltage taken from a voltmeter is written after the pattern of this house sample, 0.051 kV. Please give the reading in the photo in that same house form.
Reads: 11 kV
